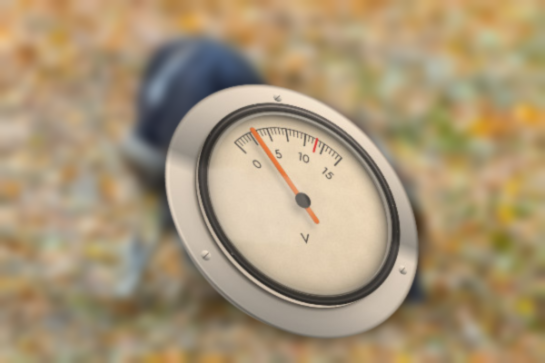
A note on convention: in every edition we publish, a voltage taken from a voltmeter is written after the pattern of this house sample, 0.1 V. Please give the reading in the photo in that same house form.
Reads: 2.5 V
